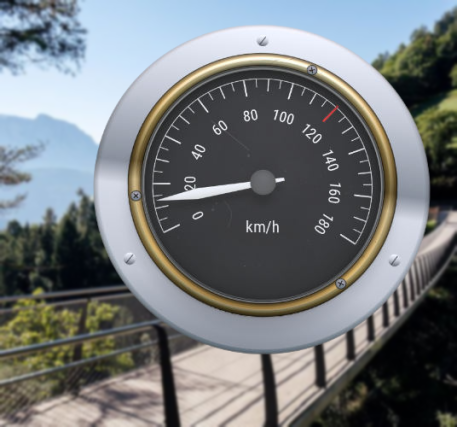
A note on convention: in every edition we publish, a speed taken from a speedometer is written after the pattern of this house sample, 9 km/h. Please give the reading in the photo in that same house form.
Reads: 12.5 km/h
